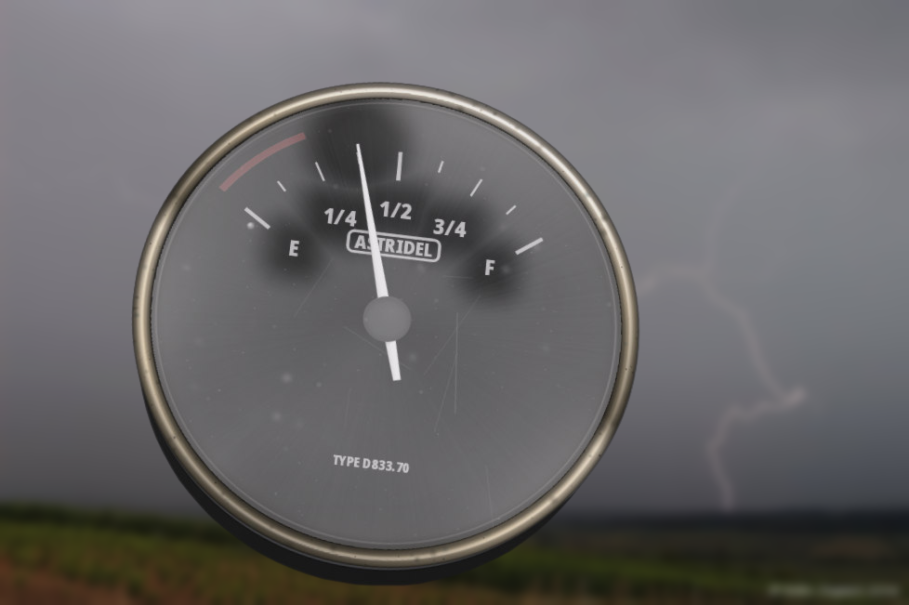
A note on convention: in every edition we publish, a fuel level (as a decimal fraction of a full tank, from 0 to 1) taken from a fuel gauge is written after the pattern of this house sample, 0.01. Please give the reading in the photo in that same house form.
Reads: 0.375
